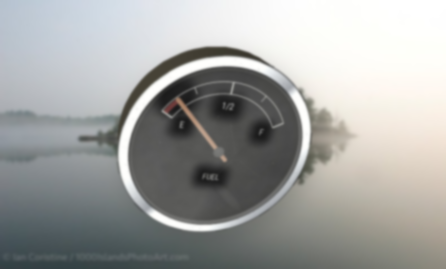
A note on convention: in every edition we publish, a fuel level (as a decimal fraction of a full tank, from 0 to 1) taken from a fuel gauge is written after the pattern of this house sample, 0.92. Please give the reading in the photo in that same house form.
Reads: 0.125
